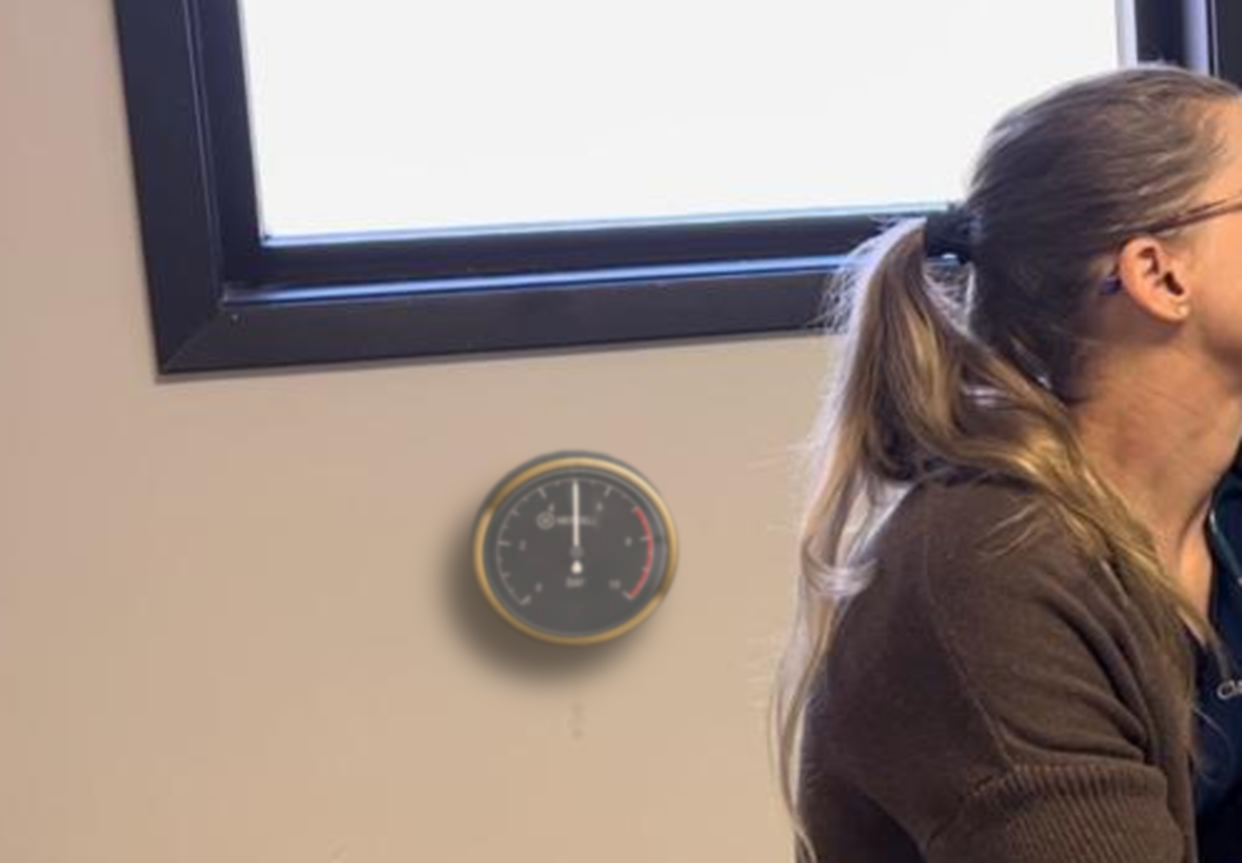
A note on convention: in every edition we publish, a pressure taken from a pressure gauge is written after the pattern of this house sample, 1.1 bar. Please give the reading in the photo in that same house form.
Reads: 5 bar
